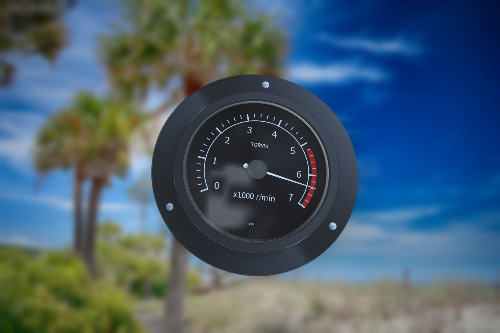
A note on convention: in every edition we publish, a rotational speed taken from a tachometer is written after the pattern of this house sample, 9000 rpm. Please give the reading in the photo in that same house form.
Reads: 6400 rpm
